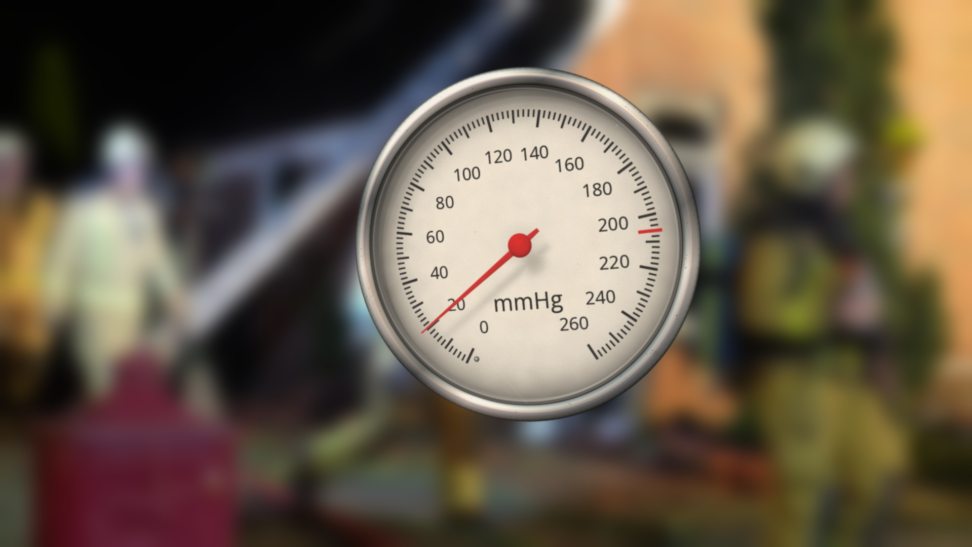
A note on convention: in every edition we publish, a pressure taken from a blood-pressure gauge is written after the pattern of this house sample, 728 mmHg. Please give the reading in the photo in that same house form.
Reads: 20 mmHg
